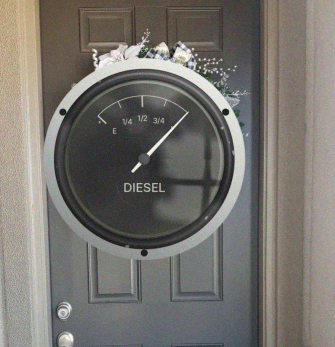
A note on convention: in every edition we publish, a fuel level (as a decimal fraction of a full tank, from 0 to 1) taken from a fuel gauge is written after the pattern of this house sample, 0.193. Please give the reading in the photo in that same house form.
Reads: 1
